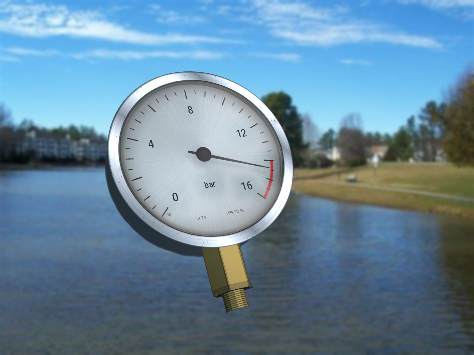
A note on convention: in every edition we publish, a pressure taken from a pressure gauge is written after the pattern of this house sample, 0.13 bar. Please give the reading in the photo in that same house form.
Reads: 14.5 bar
